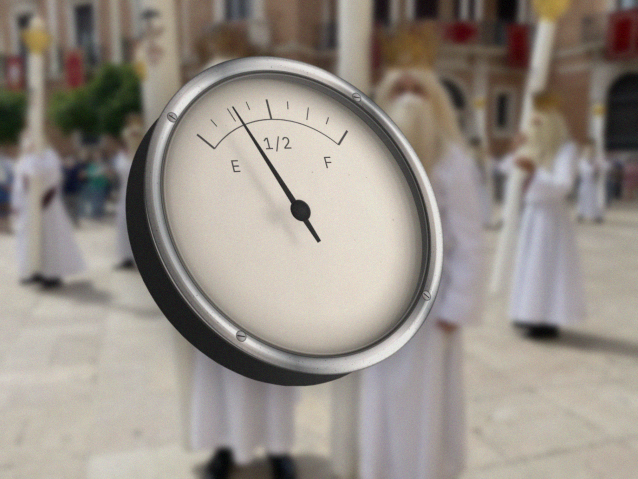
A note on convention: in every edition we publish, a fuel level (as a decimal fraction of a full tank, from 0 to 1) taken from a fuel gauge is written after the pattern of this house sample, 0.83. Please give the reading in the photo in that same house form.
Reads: 0.25
